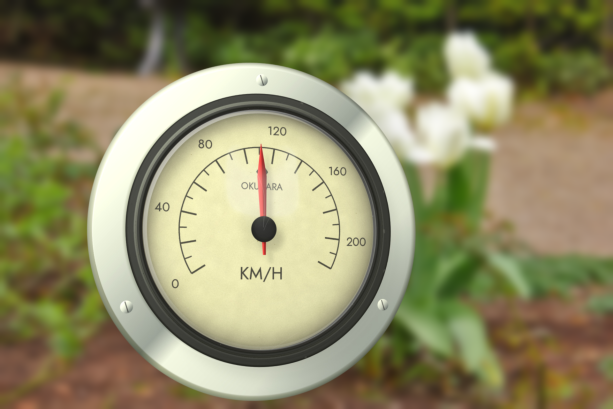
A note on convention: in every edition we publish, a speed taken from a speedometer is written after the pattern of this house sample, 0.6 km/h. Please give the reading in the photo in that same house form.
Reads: 110 km/h
